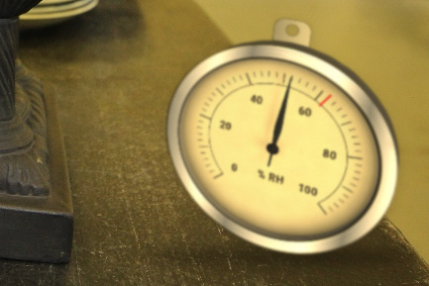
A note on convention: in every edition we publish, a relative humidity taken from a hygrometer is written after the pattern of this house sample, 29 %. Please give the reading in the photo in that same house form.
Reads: 52 %
